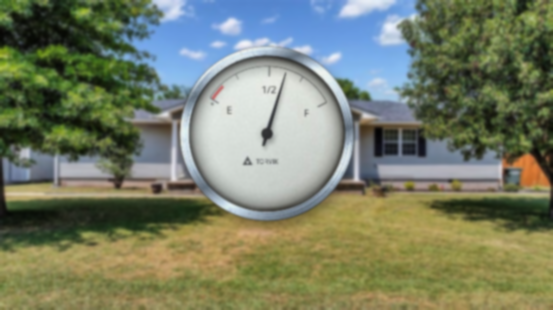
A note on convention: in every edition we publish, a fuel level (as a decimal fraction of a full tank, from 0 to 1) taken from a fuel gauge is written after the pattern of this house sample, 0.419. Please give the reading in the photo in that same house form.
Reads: 0.625
